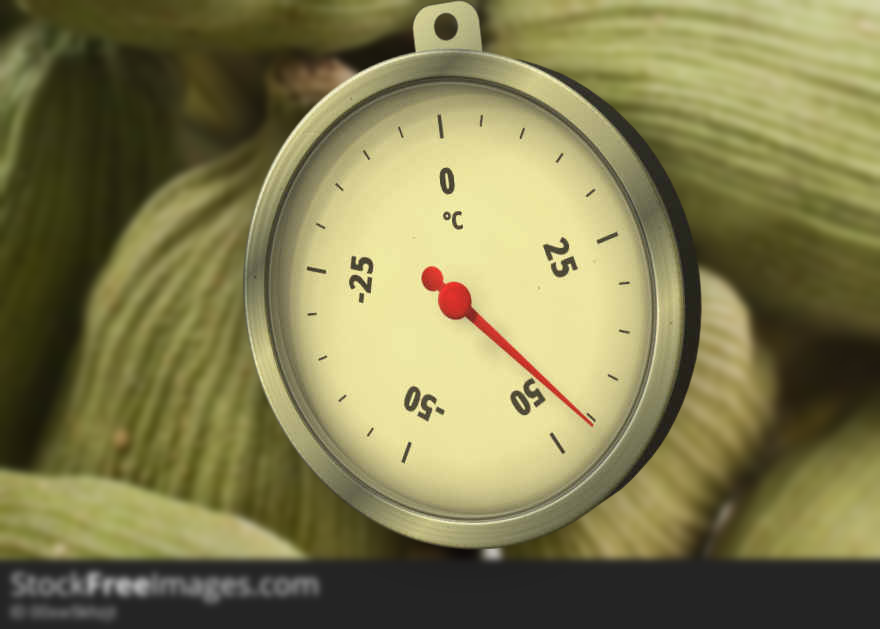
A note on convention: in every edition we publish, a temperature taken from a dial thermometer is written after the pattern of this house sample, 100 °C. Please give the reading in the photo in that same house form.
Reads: 45 °C
